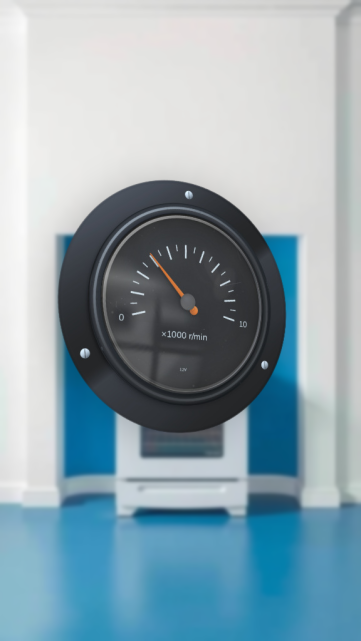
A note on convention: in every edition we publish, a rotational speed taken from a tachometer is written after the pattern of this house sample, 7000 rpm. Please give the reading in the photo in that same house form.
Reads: 3000 rpm
